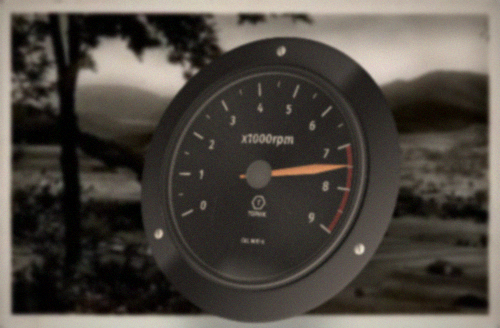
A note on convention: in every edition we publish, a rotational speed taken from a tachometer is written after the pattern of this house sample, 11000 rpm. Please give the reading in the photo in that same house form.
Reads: 7500 rpm
